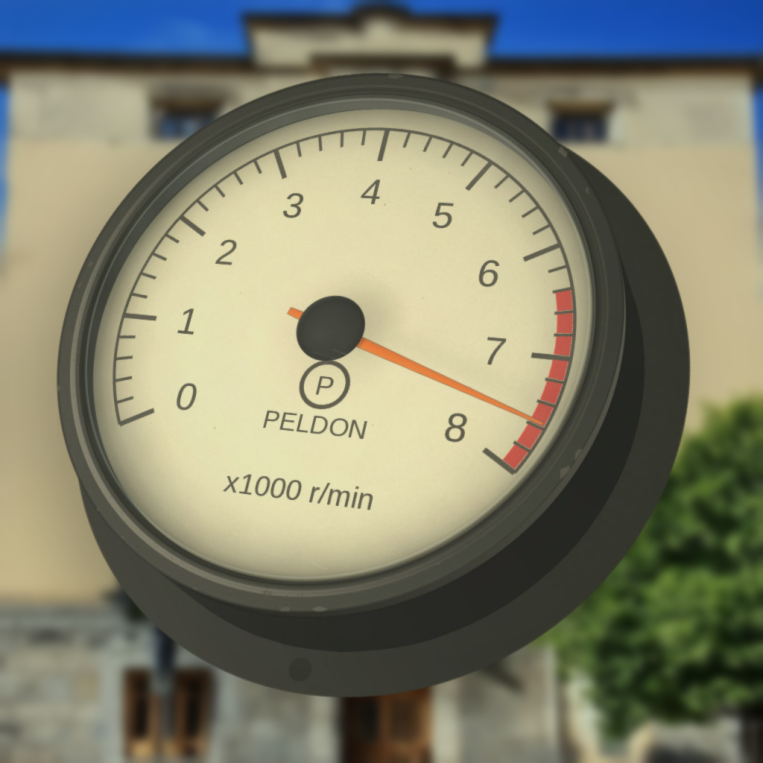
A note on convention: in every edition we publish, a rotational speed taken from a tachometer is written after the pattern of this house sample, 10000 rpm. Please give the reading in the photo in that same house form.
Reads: 7600 rpm
